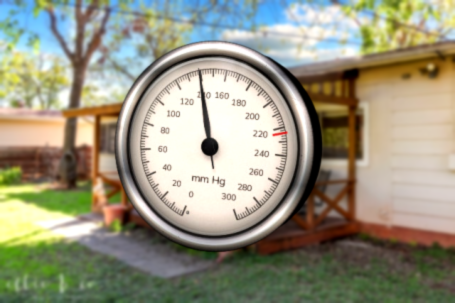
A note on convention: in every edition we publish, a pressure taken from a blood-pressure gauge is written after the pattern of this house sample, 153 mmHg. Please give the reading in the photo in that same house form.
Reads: 140 mmHg
